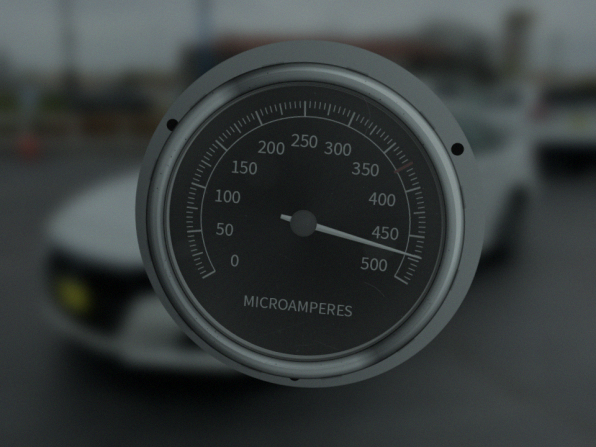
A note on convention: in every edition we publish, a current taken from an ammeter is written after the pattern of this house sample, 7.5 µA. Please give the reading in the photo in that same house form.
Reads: 470 µA
